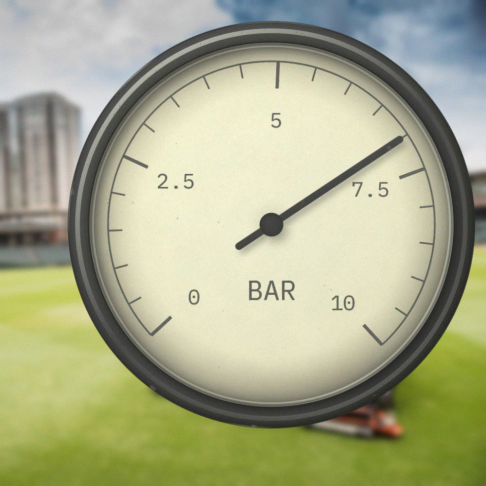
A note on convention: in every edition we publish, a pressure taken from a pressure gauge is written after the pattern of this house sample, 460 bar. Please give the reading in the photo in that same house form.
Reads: 7 bar
